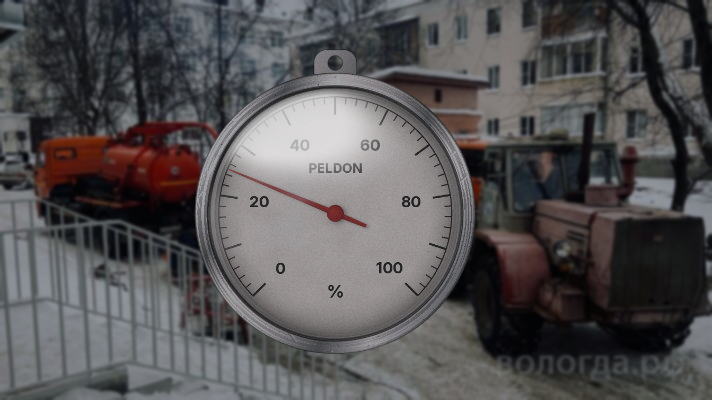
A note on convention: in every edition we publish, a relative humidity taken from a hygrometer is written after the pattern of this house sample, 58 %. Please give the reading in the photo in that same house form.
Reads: 25 %
